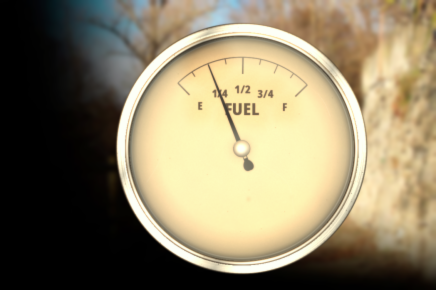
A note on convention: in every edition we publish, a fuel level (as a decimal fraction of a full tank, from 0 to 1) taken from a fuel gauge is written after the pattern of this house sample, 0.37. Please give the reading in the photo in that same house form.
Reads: 0.25
